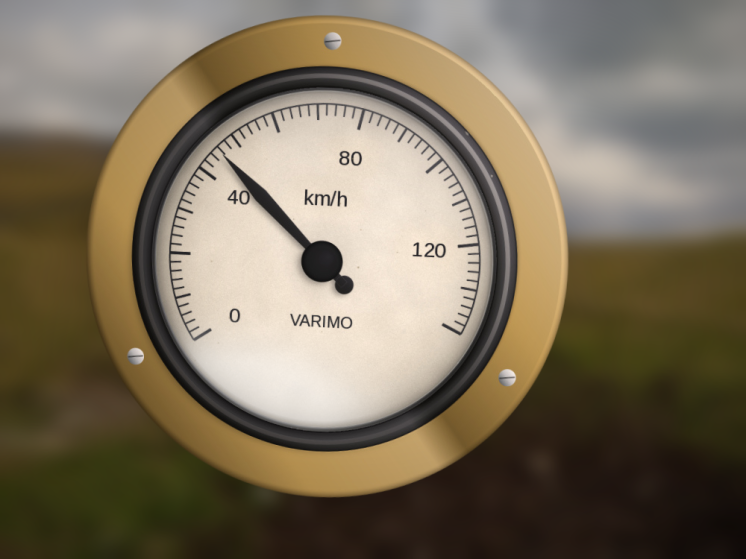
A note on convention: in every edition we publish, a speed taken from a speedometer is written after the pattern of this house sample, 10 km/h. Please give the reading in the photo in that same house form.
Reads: 46 km/h
